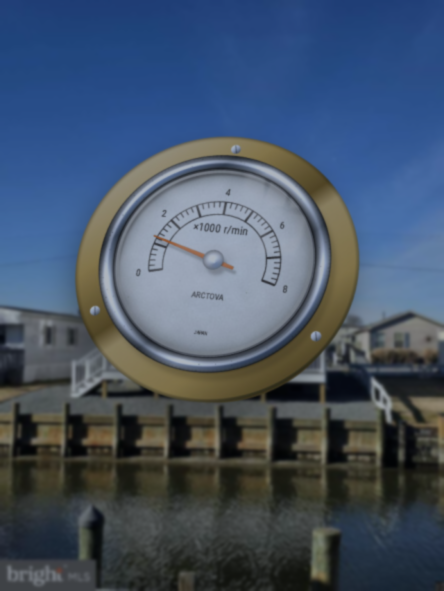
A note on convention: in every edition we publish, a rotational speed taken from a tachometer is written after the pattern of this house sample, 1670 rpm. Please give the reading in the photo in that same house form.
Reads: 1200 rpm
